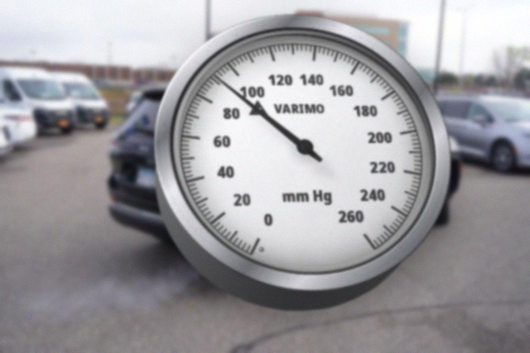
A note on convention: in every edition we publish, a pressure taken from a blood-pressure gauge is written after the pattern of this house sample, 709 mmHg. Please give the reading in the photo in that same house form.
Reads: 90 mmHg
